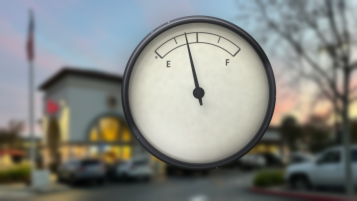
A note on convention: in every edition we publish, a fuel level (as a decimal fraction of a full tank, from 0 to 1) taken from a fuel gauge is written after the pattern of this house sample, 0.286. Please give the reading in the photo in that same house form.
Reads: 0.375
